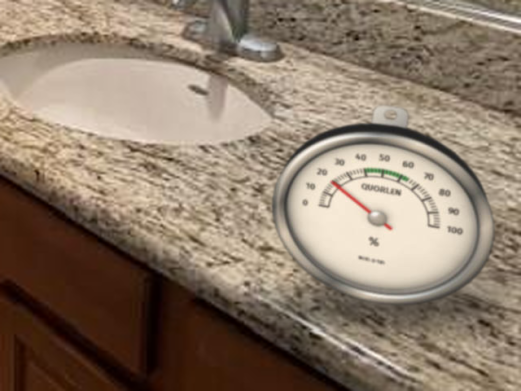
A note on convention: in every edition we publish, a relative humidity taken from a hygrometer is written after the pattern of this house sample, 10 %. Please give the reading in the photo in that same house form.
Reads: 20 %
